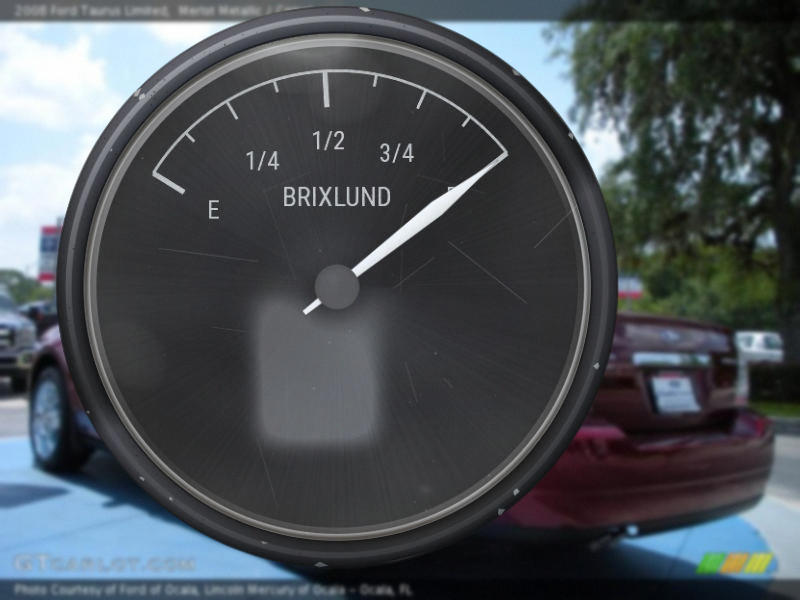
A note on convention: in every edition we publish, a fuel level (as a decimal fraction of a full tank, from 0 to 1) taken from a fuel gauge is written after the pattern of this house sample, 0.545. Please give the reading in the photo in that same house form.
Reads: 1
